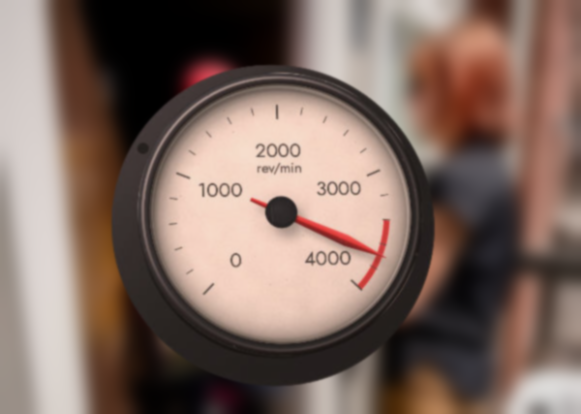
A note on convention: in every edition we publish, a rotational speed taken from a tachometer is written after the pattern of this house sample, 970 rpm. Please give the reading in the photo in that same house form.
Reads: 3700 rpm
